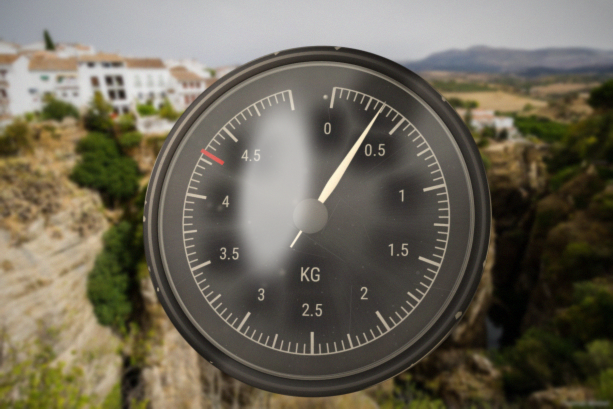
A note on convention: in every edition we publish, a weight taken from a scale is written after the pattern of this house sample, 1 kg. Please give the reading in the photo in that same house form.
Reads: 0.35 kg
